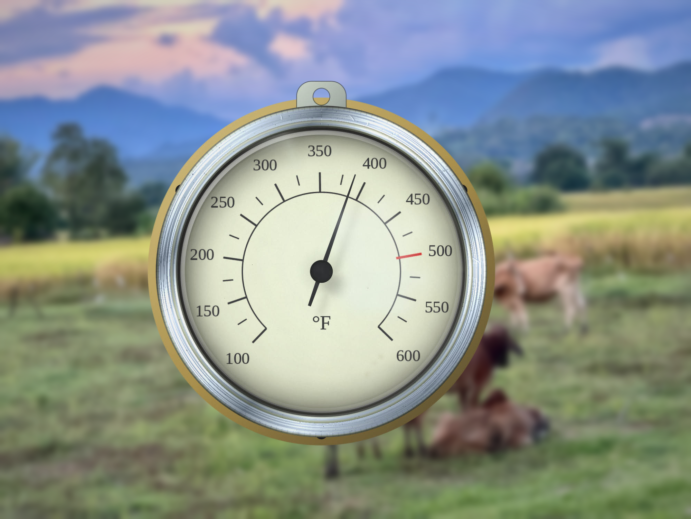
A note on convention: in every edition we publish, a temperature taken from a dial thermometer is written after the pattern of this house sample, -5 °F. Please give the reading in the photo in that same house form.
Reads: 387.5 °F
